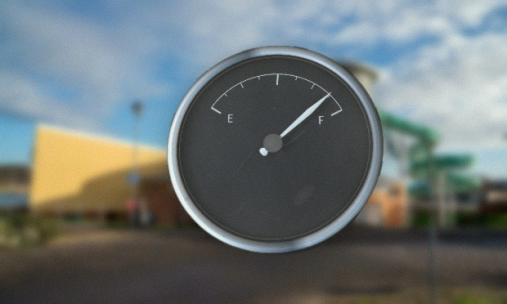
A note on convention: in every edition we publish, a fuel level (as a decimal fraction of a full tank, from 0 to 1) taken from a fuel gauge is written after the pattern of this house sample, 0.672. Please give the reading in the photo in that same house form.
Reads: 0.875
